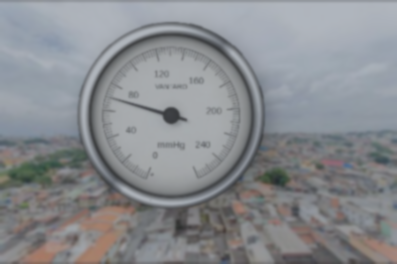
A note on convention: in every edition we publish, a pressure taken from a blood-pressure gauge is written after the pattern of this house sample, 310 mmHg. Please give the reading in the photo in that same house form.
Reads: 70 mmHg
